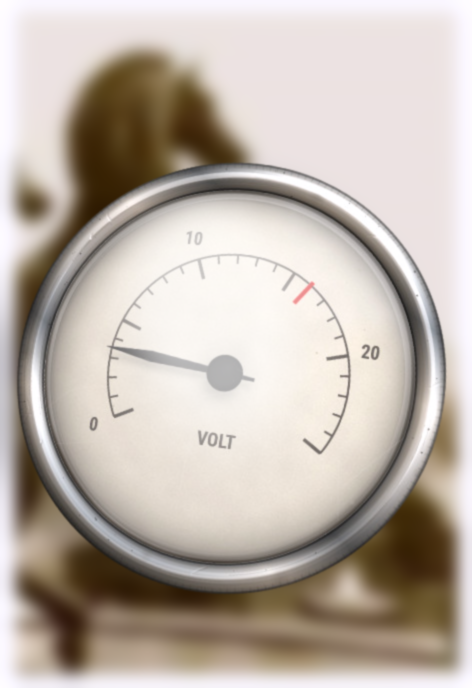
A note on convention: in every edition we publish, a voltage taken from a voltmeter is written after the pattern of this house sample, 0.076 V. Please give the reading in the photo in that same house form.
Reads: 3.5 V
